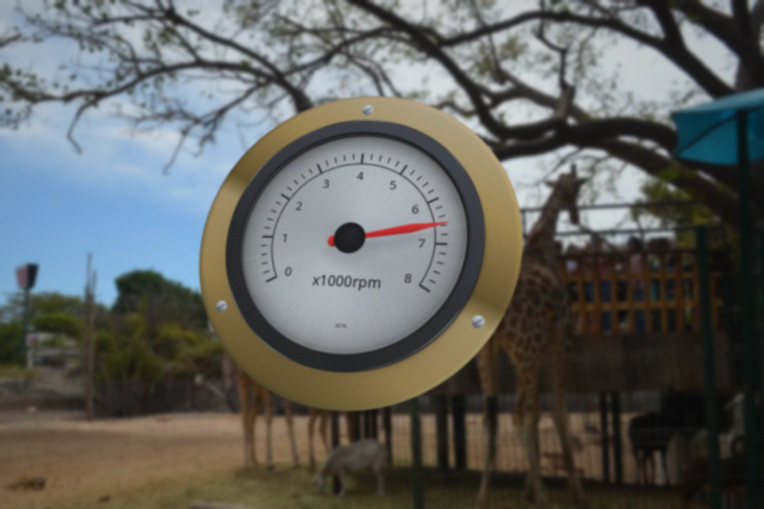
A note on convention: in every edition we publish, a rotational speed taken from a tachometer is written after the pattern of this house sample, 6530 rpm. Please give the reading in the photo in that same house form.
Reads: 6600 rpm
